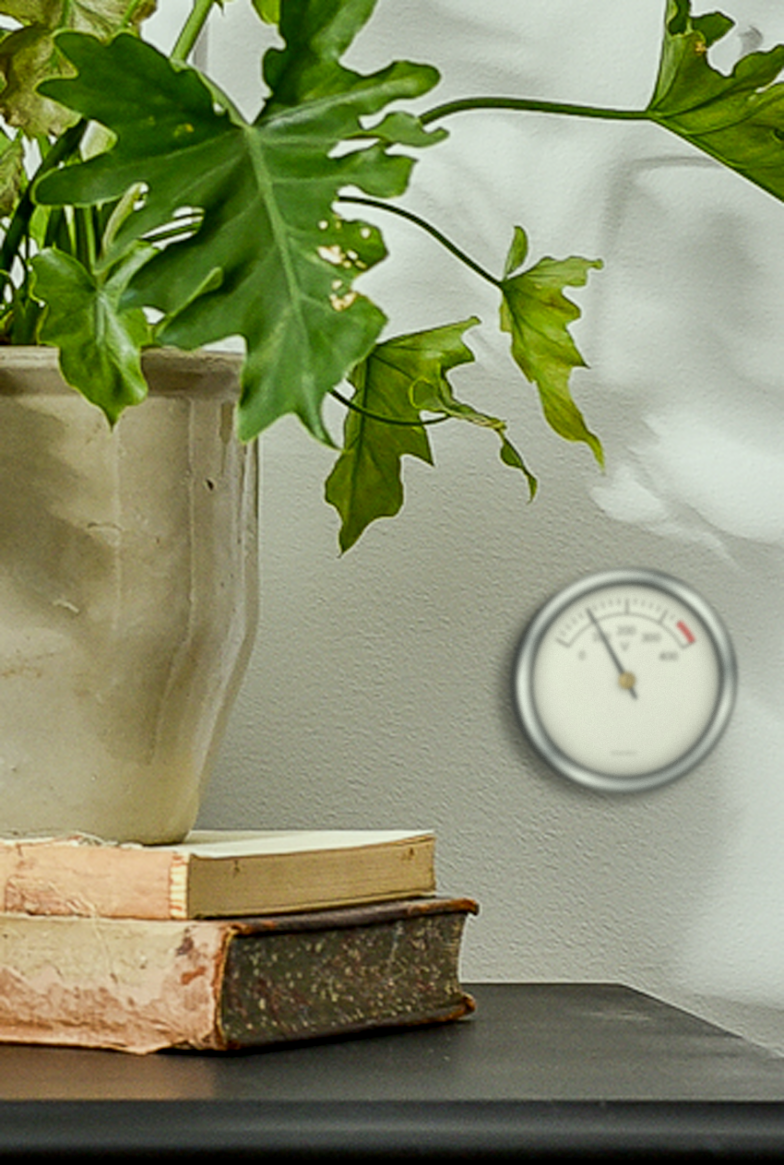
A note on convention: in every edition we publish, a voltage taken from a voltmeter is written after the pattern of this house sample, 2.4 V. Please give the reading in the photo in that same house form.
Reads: 100 V
